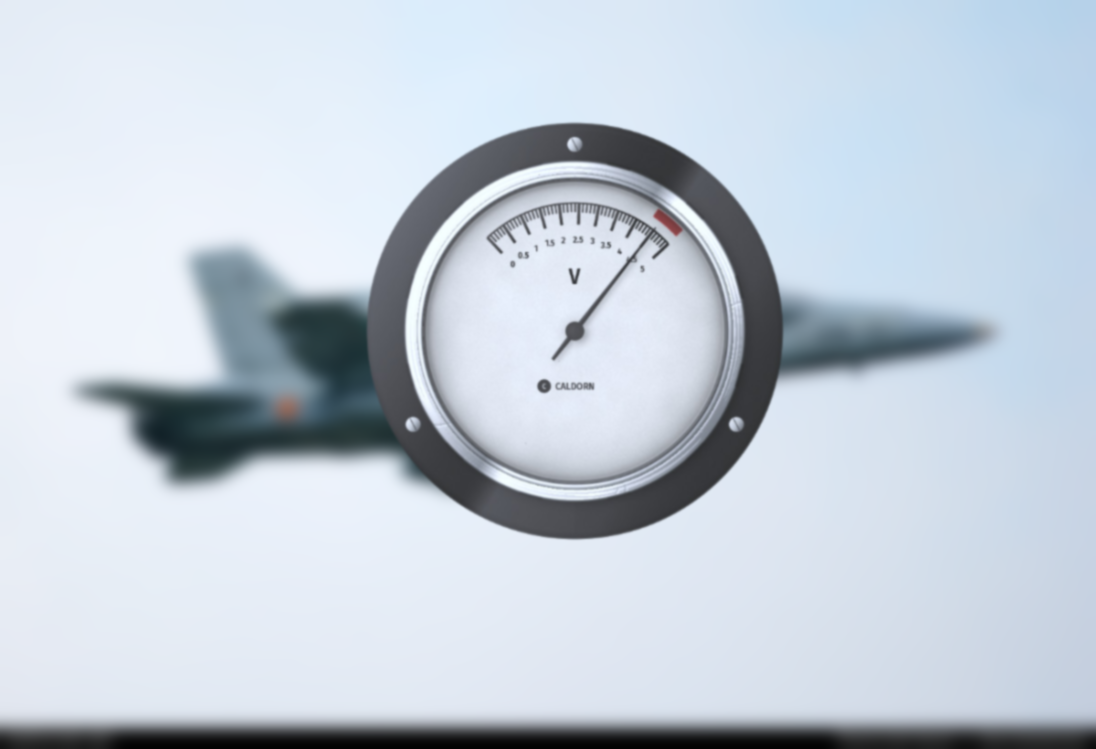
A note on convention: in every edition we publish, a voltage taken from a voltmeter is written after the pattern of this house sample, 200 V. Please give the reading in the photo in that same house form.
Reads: 4.5 V
